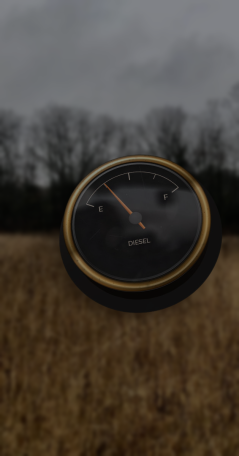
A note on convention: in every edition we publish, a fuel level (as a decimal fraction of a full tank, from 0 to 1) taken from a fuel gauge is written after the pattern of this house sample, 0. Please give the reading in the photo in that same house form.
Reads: 0.25
